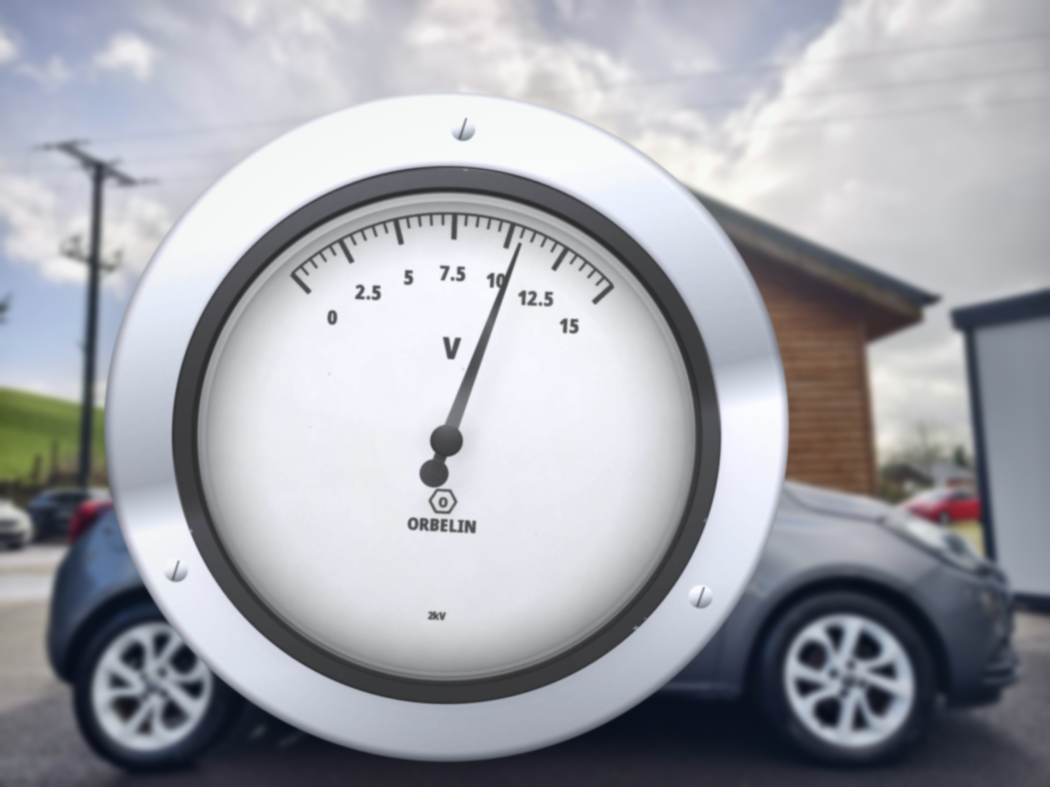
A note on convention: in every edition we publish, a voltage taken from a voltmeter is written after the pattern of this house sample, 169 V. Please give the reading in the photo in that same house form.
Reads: 10.5 V
